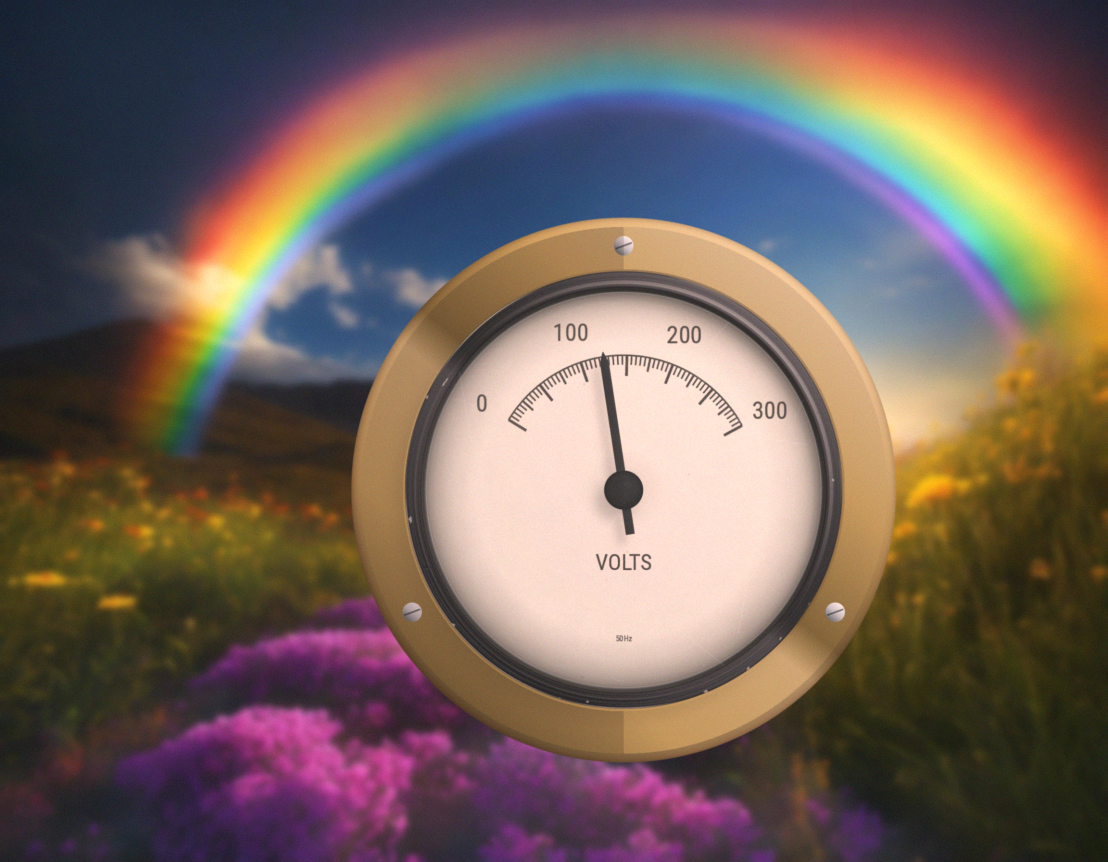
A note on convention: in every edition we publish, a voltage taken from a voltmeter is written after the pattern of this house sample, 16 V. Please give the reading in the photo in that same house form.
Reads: 125 V
